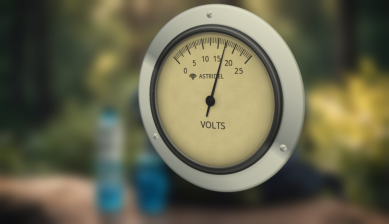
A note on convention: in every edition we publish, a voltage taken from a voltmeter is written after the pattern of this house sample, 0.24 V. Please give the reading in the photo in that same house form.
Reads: 17.5 V
